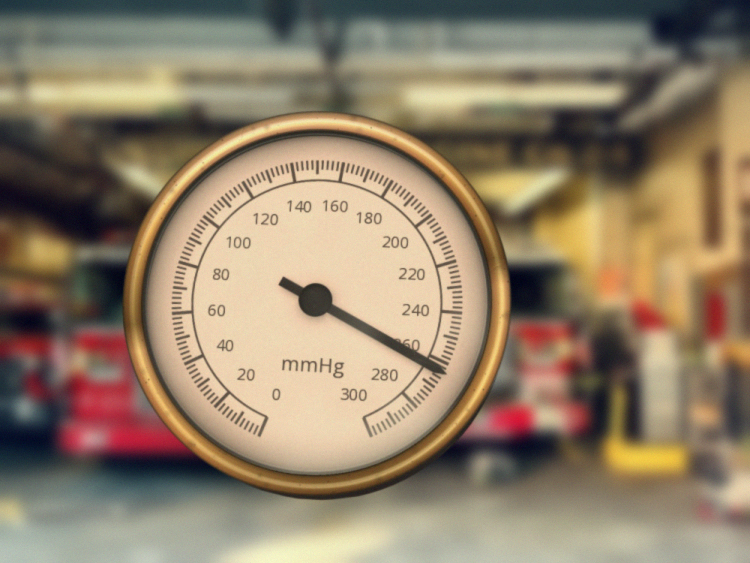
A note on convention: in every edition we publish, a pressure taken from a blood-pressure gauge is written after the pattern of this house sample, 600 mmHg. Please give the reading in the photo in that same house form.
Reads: 264 mmHg
